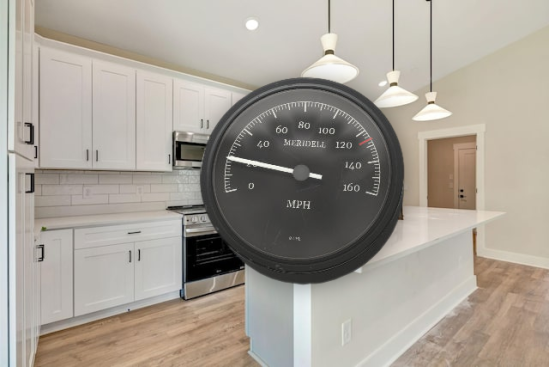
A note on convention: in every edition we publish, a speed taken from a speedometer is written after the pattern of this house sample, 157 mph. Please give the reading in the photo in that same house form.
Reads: 20 mph
